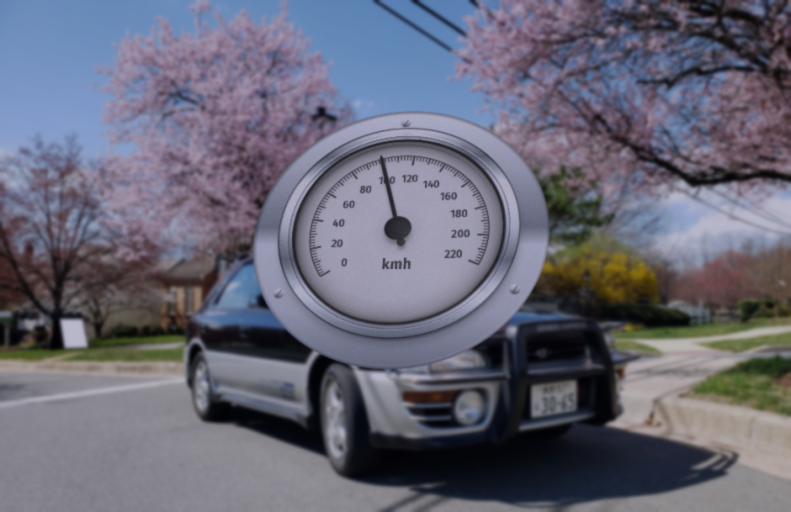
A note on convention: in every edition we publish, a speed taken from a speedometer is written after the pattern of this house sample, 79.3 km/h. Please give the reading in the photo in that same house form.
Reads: 100 km/h
